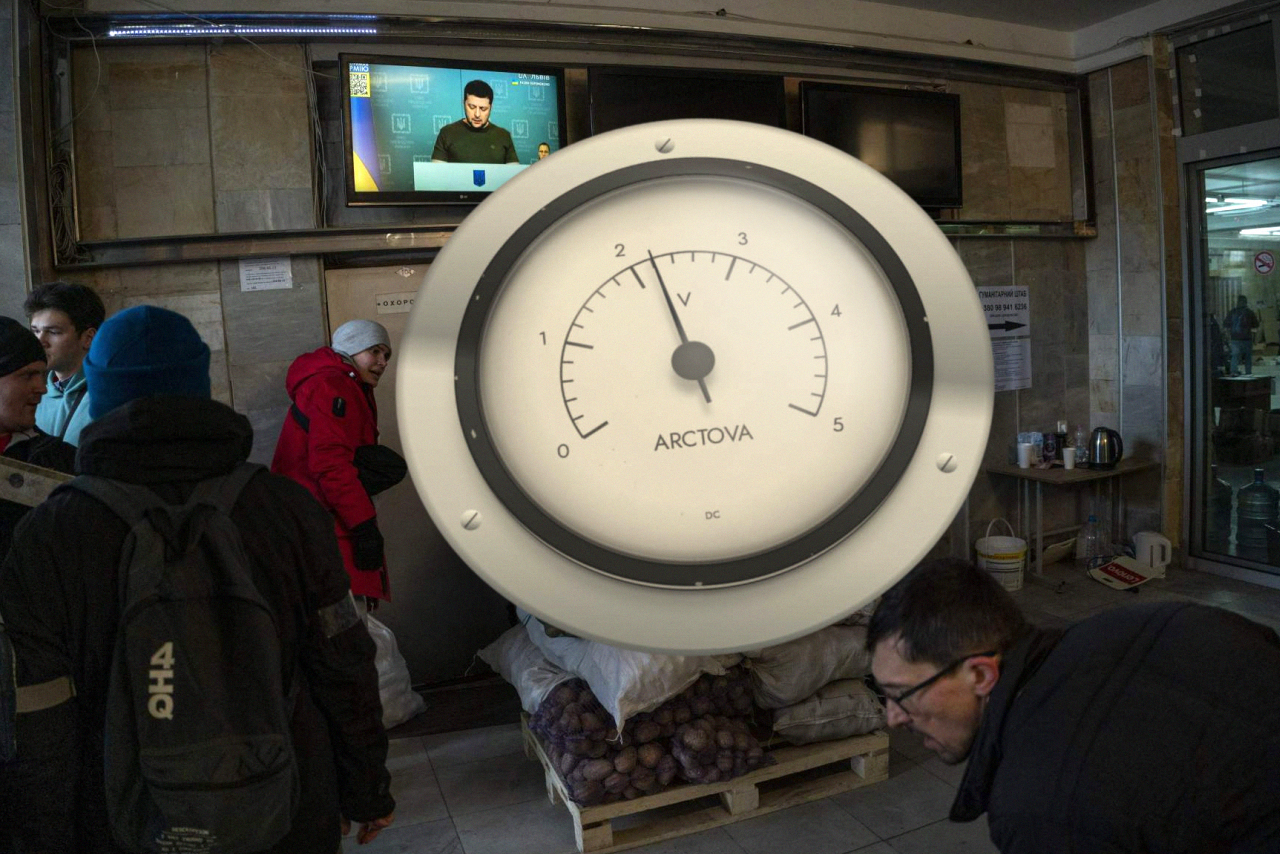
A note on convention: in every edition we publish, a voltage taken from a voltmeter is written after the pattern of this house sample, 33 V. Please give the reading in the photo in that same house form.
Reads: 2.2 V
